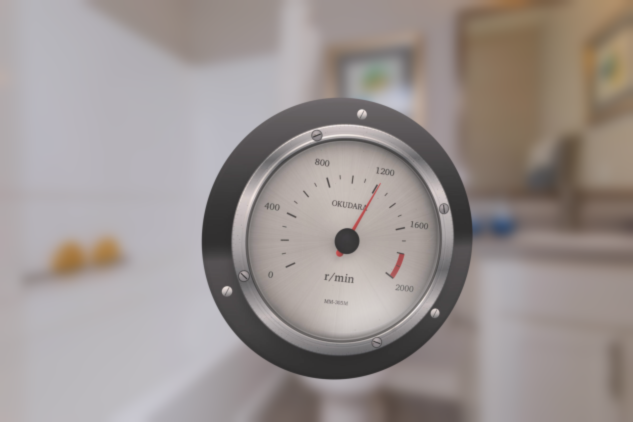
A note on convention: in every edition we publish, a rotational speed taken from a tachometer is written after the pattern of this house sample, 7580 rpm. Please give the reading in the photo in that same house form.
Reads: 1200 rpm
